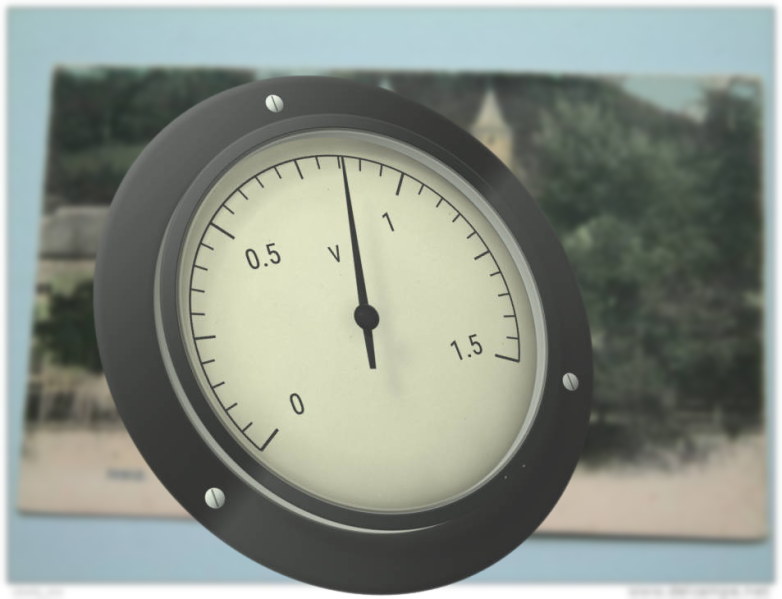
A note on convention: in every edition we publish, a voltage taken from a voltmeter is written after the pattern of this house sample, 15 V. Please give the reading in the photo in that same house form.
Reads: 0.85 V
